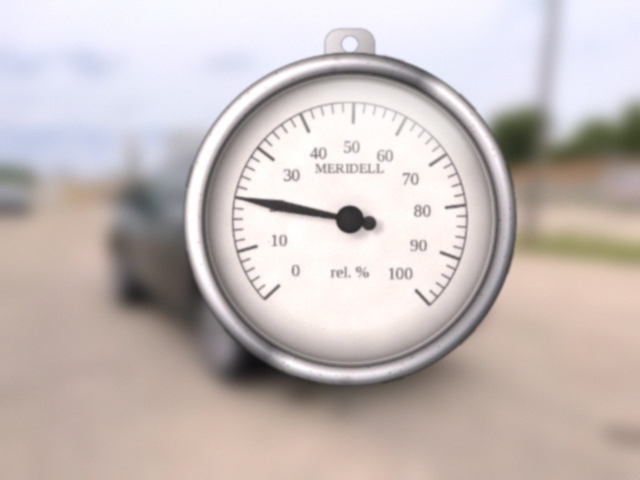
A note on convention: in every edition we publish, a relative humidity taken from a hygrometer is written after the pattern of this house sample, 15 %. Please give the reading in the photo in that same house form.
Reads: 20 %
